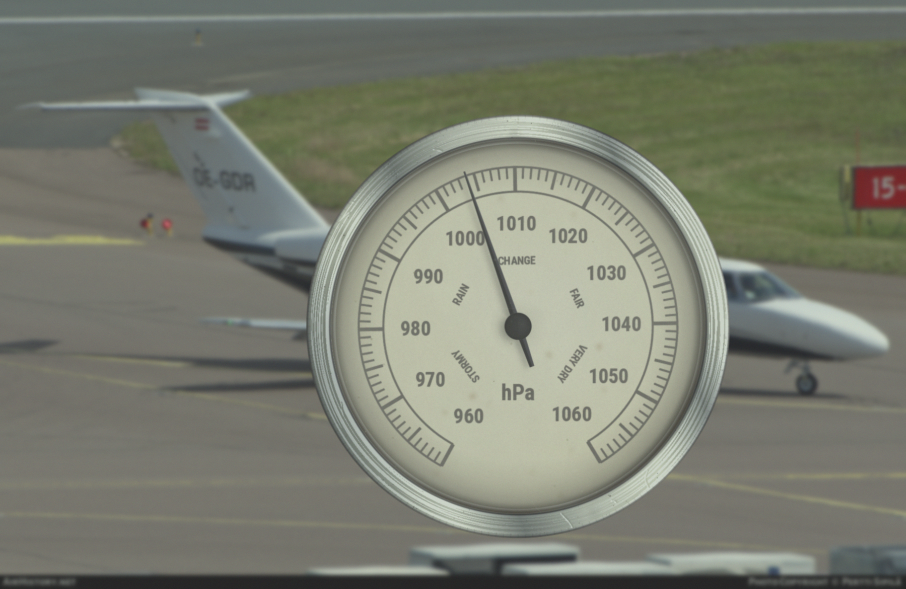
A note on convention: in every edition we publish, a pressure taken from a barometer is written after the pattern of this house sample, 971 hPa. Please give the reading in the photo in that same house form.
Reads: 1004 hPa
